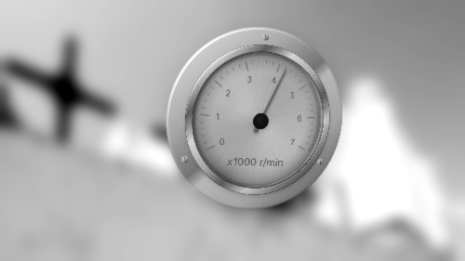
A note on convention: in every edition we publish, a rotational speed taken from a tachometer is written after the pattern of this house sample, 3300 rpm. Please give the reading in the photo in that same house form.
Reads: 4200 rpm
